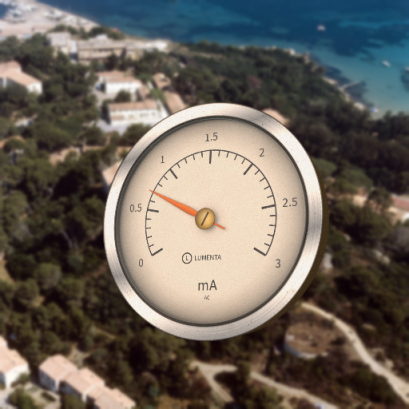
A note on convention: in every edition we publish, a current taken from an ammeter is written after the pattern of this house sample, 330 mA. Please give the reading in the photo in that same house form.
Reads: 0.7 mA
